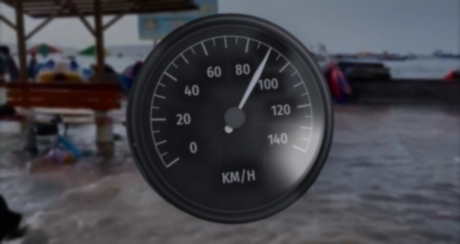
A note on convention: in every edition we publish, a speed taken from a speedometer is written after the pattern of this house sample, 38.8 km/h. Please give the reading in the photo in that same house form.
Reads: 90 km/h
